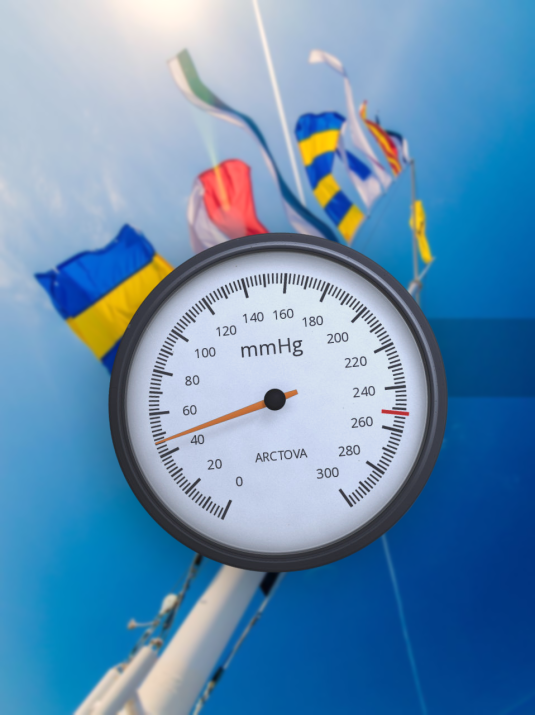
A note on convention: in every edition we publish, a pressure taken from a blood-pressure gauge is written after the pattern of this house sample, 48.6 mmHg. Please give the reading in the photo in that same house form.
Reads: 46 mmHg
